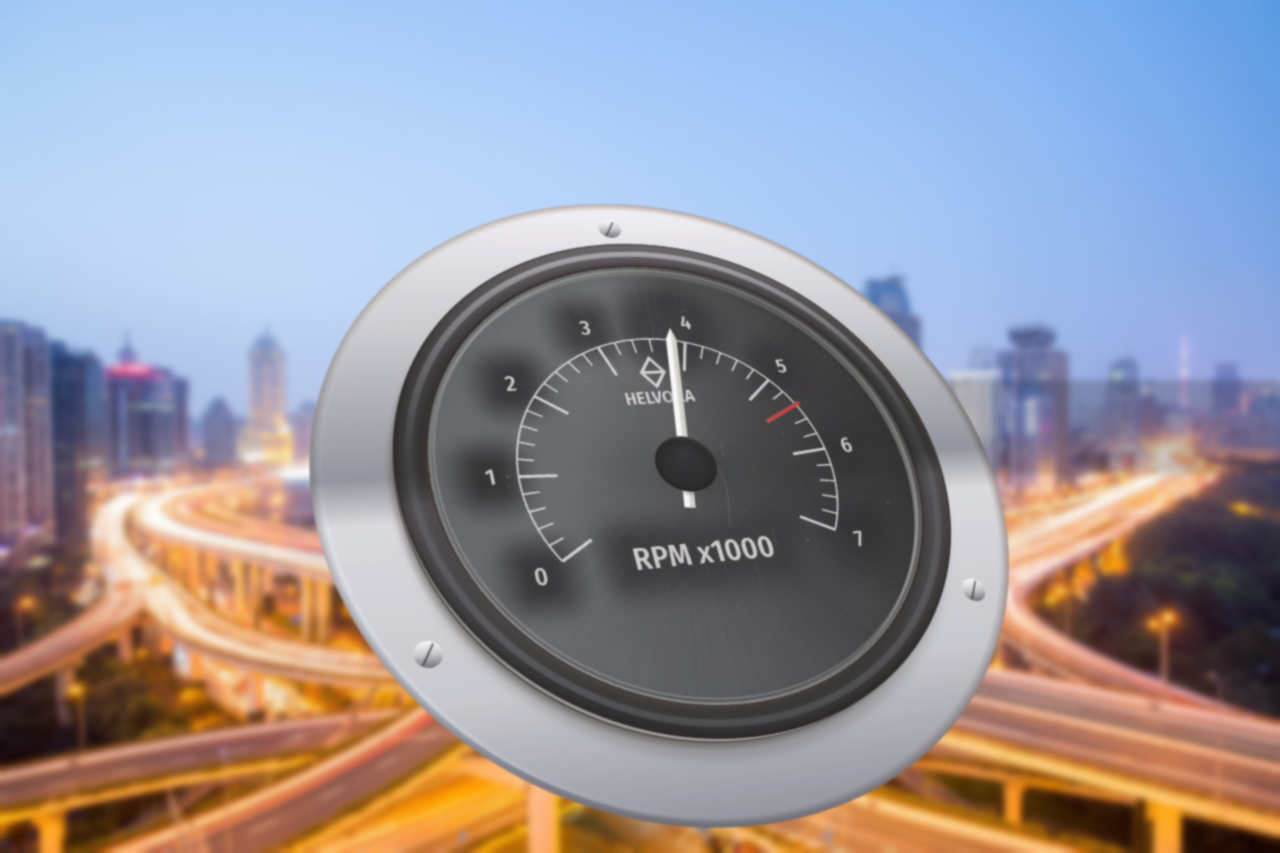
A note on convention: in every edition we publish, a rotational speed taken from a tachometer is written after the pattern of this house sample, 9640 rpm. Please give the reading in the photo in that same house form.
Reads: 3800 rpm
